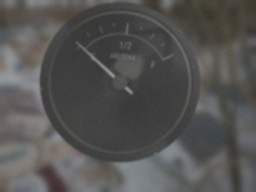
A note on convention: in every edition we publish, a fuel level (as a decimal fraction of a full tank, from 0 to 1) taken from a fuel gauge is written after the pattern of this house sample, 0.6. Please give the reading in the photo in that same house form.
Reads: 0
